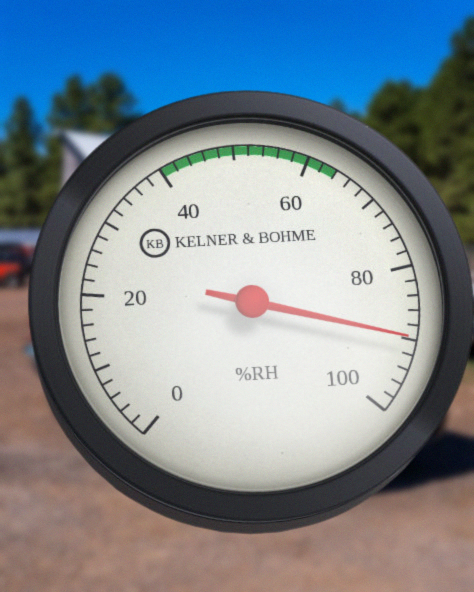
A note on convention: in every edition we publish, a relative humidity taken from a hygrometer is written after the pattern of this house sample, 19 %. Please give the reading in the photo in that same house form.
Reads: 90 %
